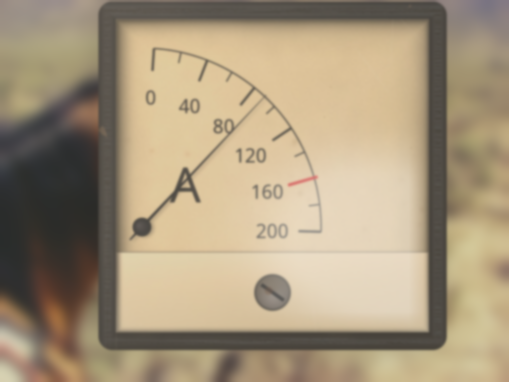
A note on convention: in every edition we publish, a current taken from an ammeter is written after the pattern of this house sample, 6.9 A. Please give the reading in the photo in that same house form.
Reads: 90 A
